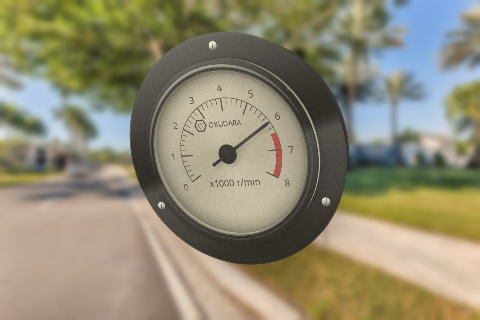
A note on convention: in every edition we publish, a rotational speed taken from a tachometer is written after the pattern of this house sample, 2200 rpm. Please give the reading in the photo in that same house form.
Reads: 6000 rpm
